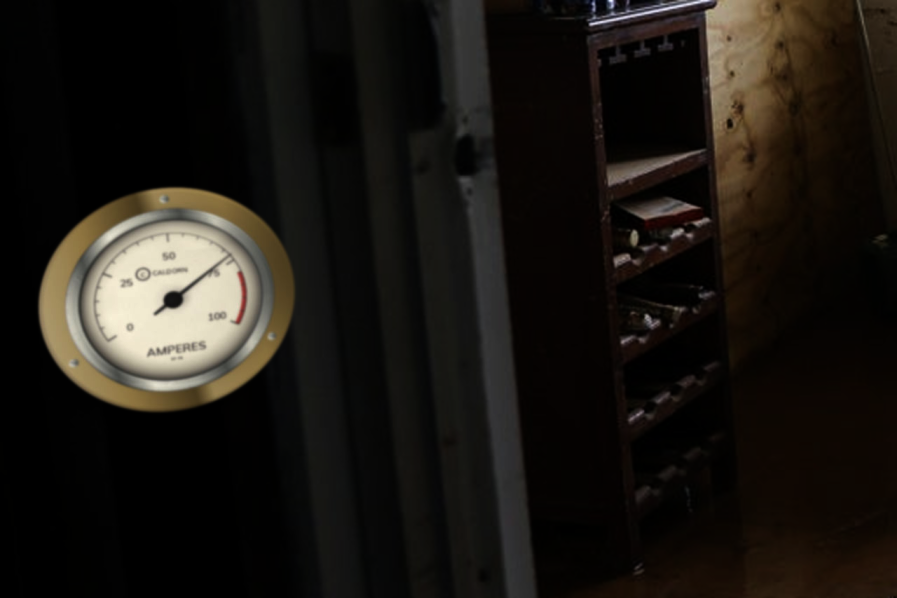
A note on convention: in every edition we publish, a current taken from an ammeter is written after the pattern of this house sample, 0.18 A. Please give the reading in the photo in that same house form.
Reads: 72.5 A
